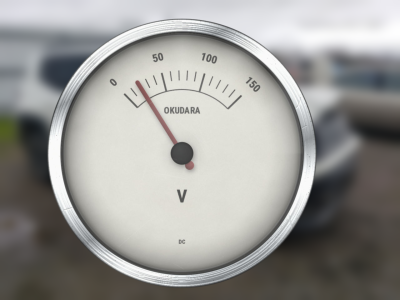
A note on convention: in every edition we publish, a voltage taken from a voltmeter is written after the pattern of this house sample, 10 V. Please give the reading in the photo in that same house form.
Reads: 20 V
